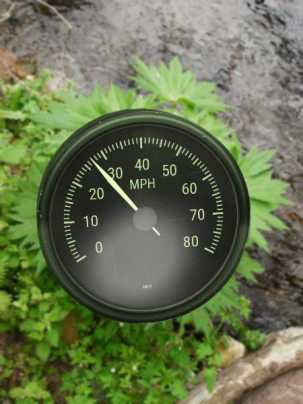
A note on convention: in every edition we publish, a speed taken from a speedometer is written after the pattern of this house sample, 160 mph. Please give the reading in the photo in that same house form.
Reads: 27 mph
